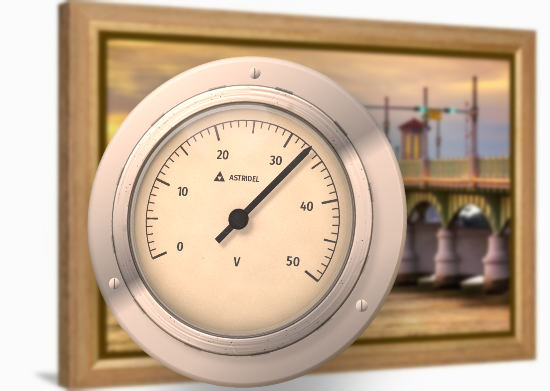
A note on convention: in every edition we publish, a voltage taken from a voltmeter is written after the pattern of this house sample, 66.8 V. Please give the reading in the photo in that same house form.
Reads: 33 V
